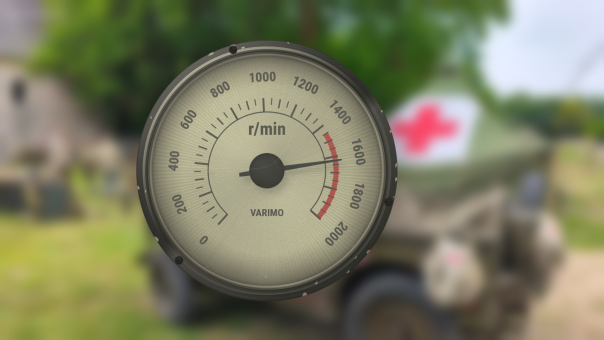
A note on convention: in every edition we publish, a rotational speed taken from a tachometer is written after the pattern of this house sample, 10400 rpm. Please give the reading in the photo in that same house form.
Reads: 1625 rpm
